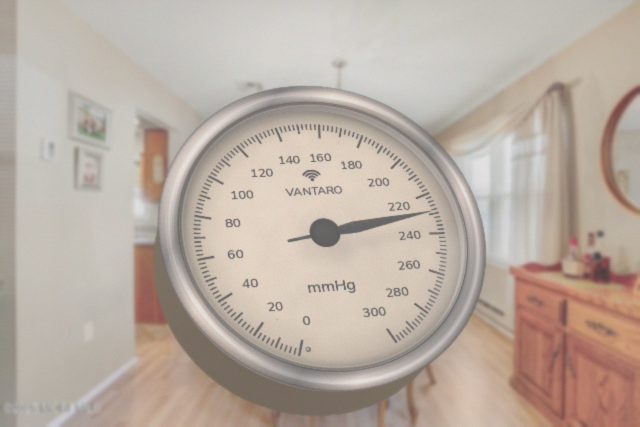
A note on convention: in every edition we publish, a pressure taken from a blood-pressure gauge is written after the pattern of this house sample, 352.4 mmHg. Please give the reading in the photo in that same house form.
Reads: 230 mmHg
